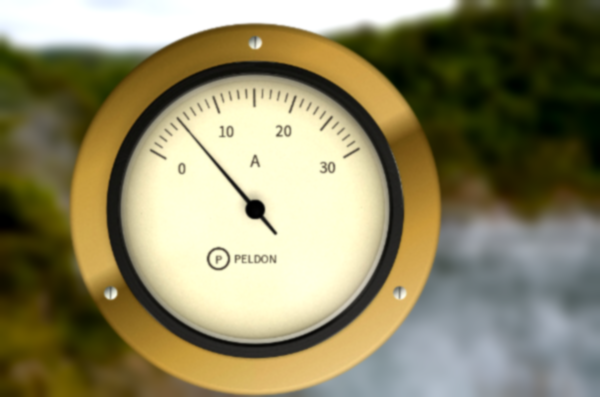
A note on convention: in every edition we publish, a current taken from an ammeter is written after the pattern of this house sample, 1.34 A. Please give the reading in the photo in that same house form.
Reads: 5 A
